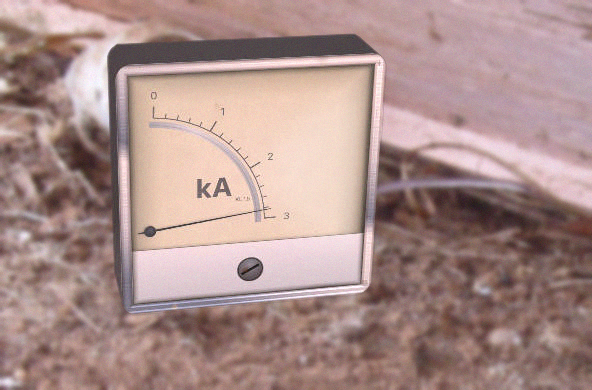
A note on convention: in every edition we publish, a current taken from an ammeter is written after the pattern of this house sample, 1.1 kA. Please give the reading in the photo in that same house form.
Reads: 2.8 kA
